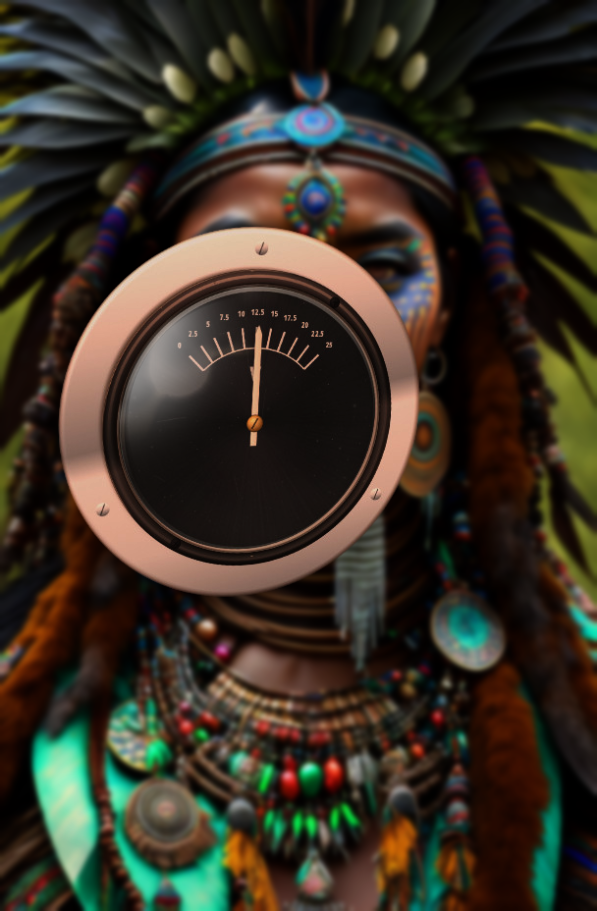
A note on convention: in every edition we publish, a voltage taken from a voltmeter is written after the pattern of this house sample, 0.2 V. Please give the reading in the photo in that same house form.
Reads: 12.5 V
